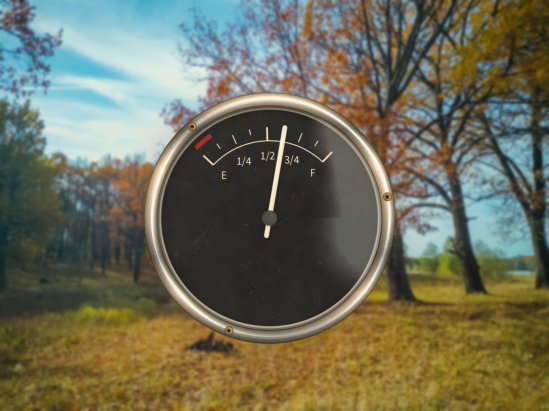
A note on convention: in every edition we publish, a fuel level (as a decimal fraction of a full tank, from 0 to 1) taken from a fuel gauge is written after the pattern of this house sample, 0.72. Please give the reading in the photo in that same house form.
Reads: 0.625
